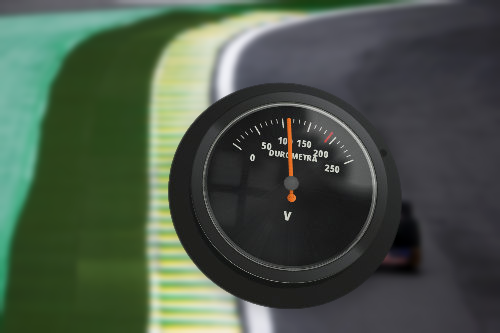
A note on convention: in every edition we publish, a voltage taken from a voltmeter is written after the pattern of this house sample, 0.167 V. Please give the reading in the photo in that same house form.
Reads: 110 V
